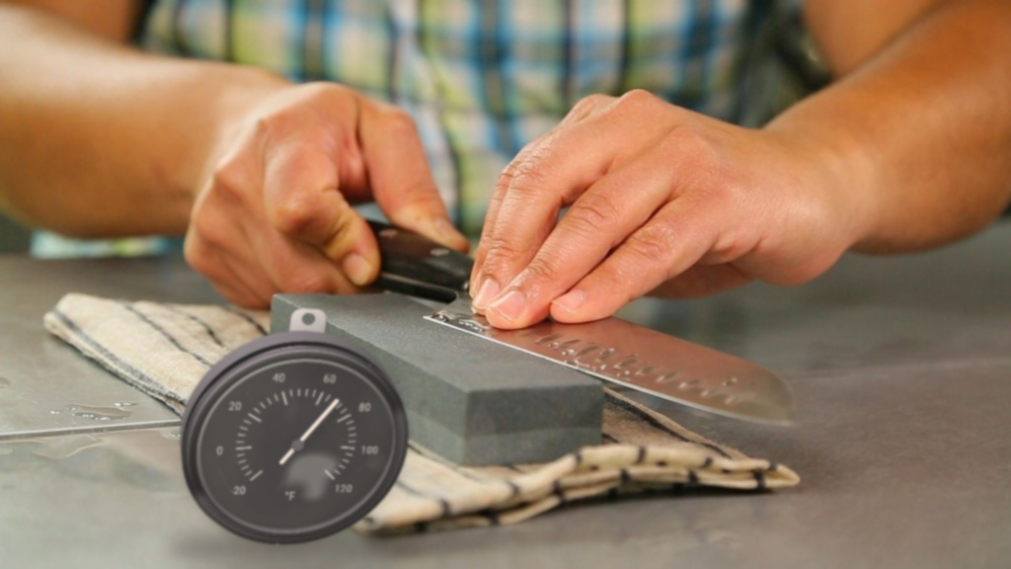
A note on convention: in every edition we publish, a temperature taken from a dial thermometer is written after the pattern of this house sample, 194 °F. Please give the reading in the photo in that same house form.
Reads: 68 °F
